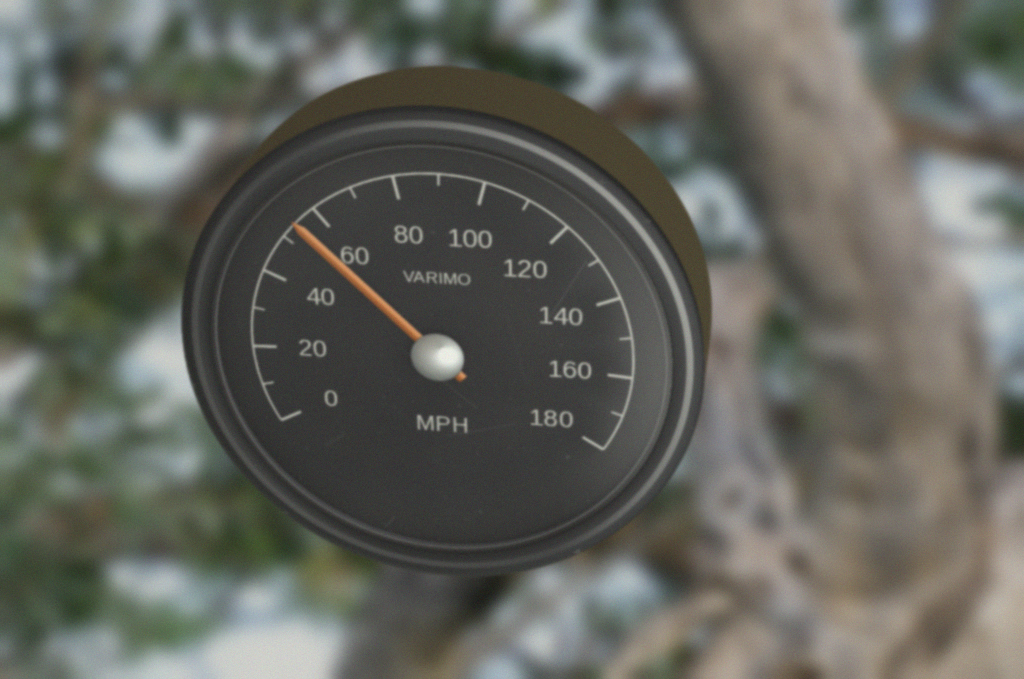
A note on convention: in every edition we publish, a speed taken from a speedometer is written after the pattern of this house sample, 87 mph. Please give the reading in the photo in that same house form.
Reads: 55 mph
